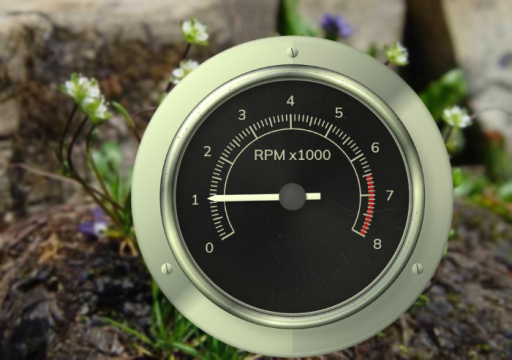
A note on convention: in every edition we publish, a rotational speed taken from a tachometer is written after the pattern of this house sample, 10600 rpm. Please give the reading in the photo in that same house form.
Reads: 1000 rpm
